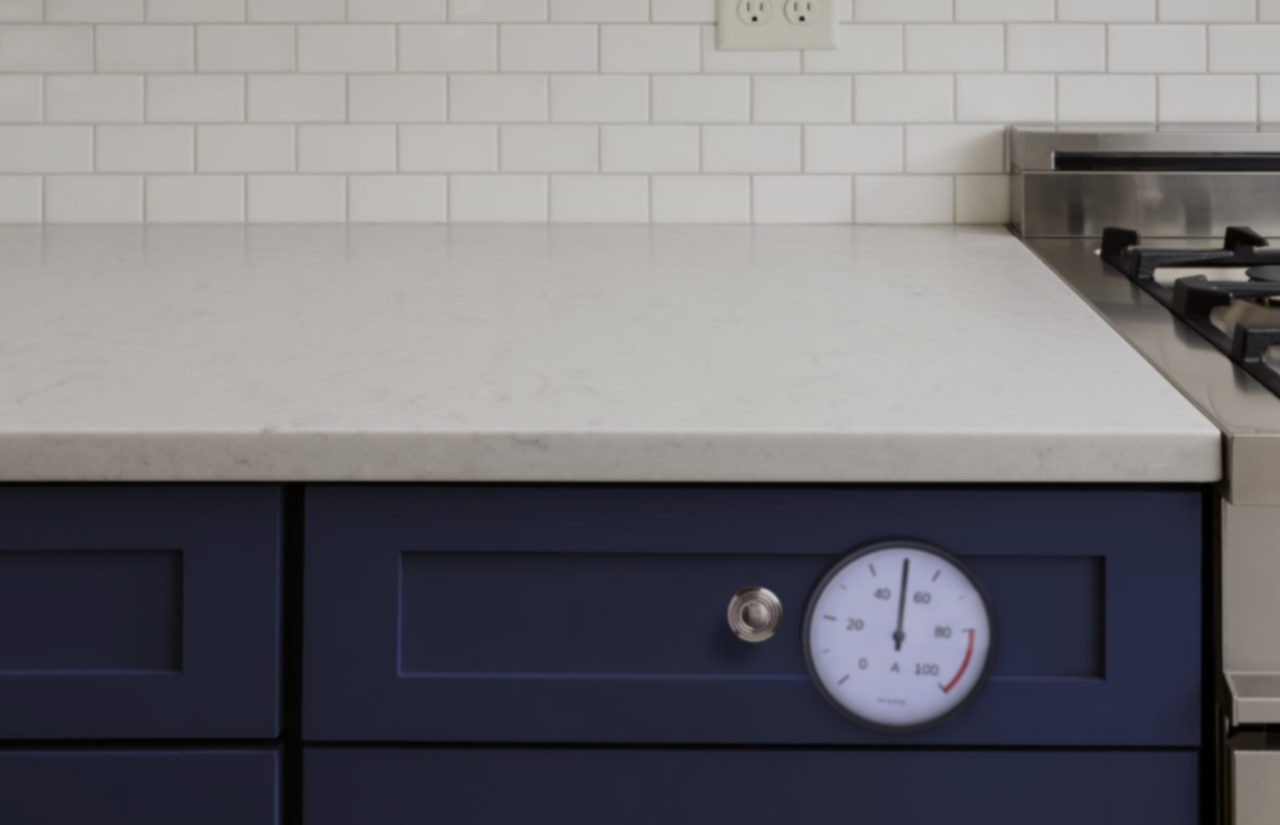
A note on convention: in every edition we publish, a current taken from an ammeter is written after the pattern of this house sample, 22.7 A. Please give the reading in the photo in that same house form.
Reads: 50 A
